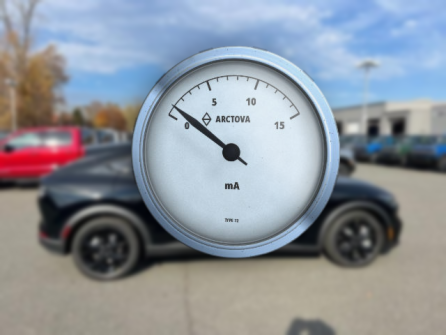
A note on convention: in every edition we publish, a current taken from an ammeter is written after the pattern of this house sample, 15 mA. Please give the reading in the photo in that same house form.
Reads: 1 mA
